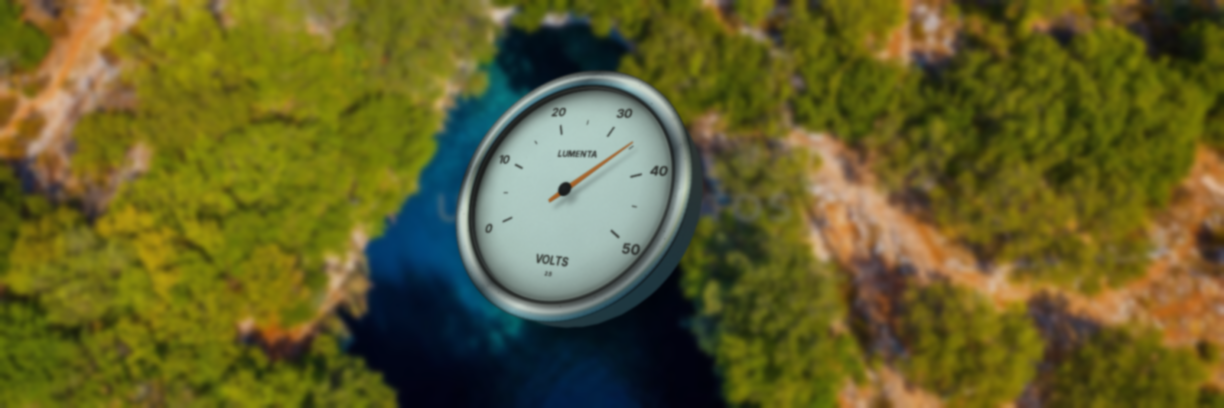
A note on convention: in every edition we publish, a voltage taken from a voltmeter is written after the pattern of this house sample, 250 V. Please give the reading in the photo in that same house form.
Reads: 35 V
